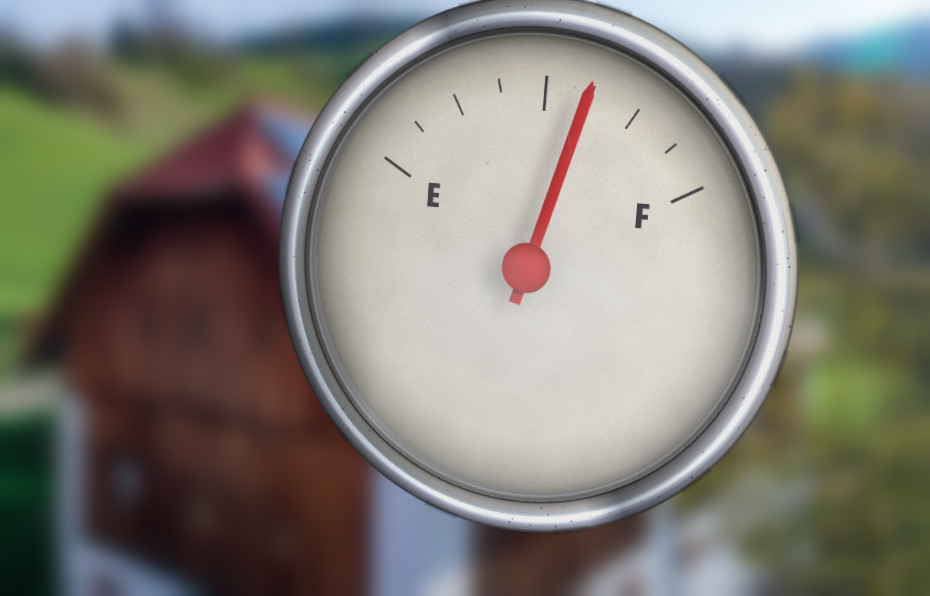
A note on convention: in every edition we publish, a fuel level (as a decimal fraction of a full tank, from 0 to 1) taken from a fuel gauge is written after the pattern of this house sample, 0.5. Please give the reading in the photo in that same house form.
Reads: 0.625
